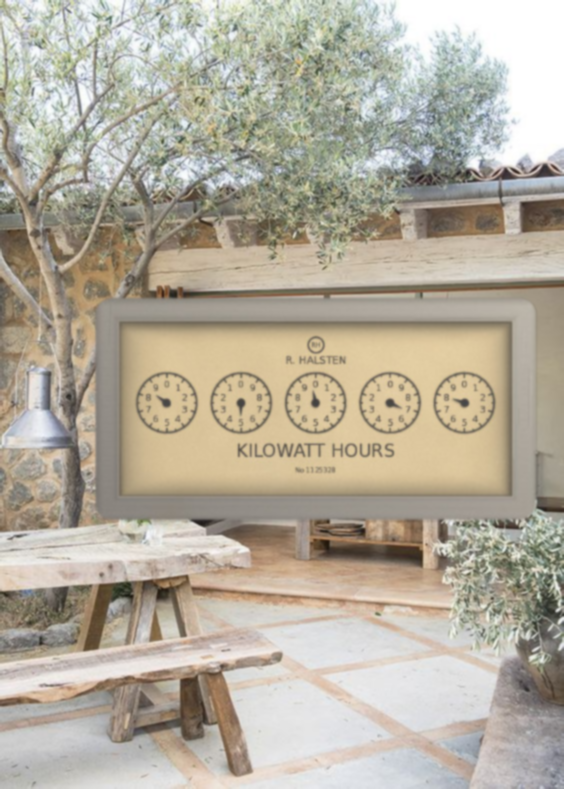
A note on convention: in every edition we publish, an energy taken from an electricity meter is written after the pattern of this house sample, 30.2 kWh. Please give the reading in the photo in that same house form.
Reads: 84968 kWh
